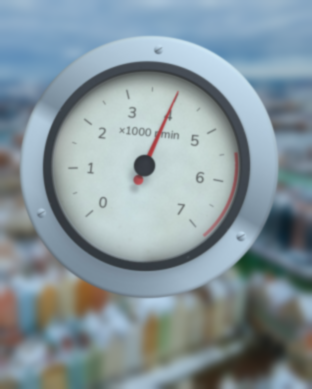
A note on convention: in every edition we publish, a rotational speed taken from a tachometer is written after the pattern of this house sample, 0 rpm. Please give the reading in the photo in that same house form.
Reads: 4000 rpm
